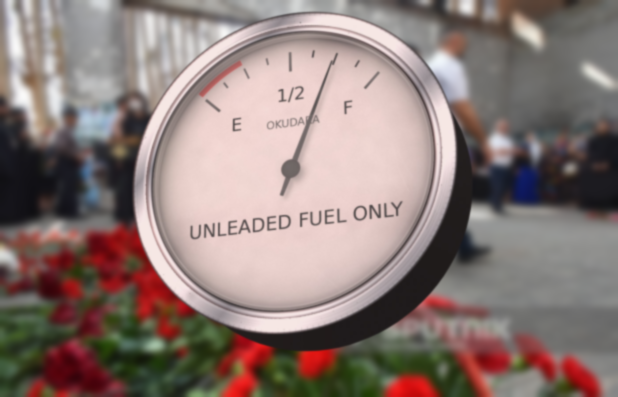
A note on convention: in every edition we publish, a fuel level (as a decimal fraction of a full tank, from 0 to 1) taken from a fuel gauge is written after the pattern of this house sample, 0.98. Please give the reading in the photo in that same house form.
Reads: 0.75
